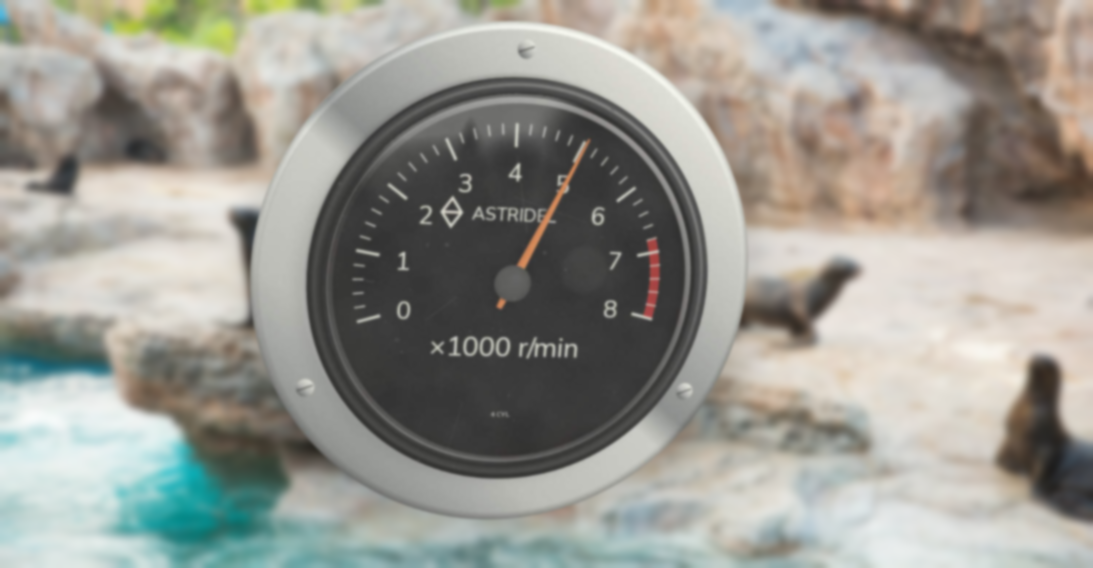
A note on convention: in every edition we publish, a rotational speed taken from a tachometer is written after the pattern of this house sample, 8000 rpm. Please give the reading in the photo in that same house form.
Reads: 5000 rpm
